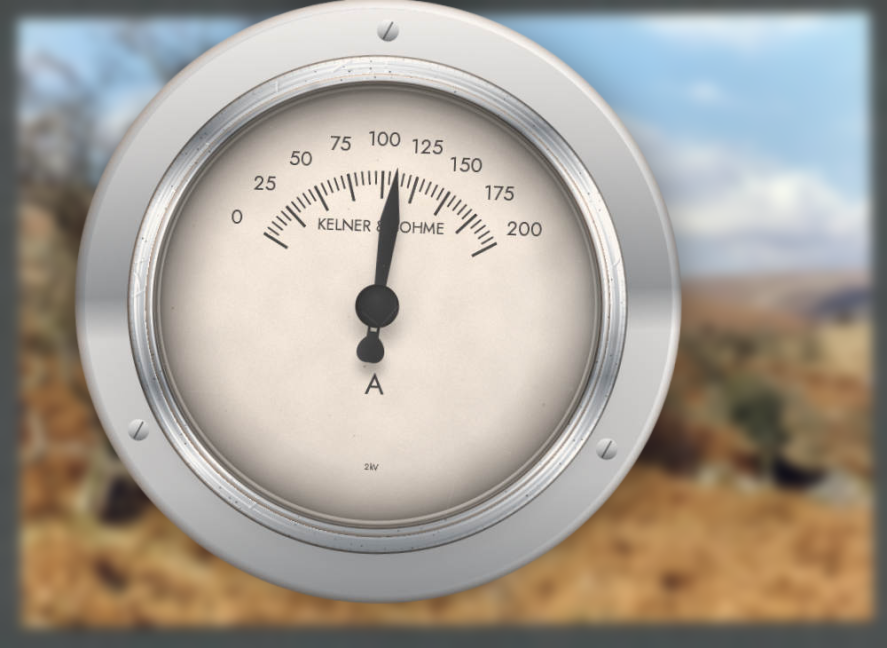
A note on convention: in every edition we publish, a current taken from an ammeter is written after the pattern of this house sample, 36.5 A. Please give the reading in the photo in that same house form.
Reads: 110 A
